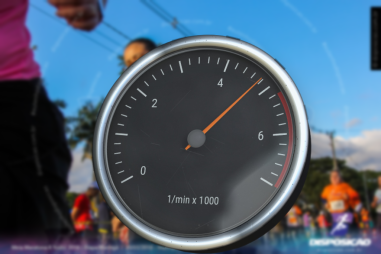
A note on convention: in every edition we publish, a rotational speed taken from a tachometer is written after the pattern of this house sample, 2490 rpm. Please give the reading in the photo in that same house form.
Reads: 4800 rpm
